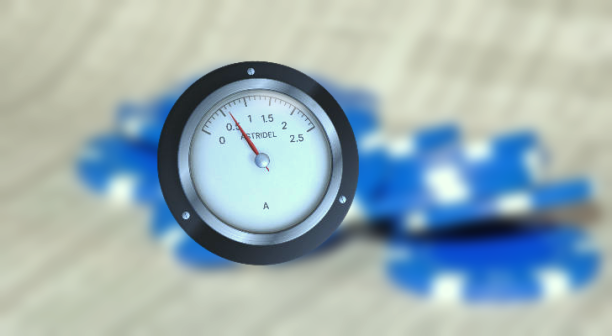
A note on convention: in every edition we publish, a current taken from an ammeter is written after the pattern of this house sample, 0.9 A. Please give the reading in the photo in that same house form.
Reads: 0.6 A
